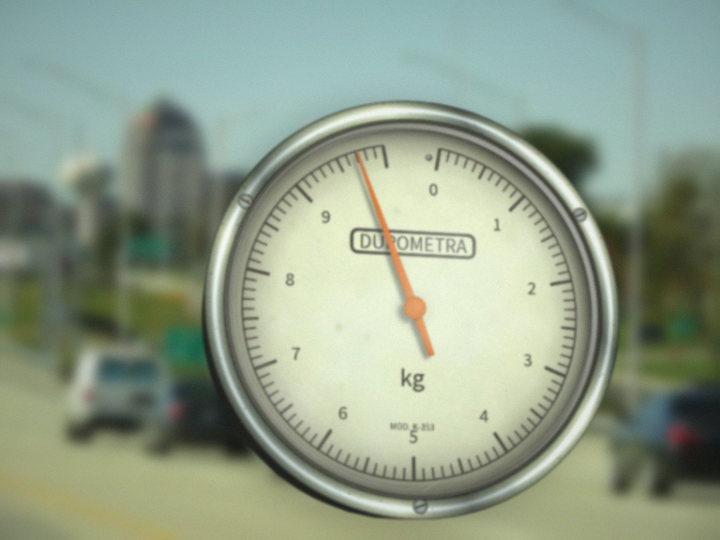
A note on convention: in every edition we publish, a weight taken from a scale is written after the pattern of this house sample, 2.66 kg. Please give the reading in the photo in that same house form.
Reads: 9.7 kg
